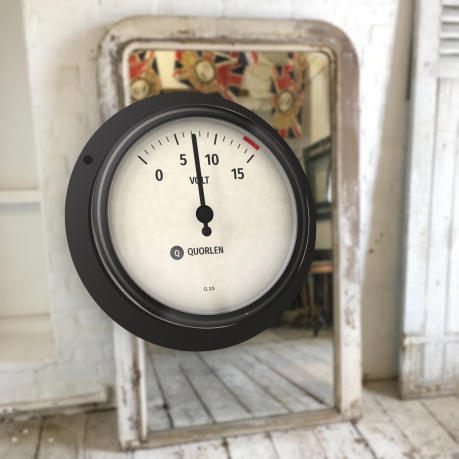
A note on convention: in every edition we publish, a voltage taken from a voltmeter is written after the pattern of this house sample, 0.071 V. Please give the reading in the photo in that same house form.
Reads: 7 V
